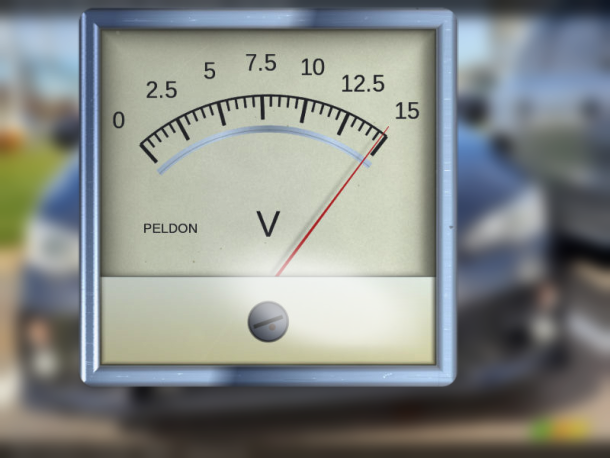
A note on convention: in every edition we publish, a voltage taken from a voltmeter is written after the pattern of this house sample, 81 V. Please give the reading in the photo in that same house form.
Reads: 14.75 V
